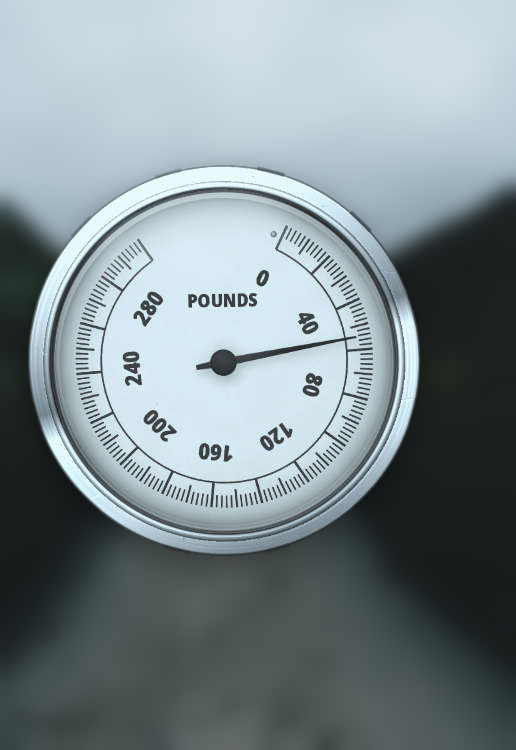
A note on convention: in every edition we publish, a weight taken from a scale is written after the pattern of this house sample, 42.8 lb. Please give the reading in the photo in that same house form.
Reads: 54 lb
